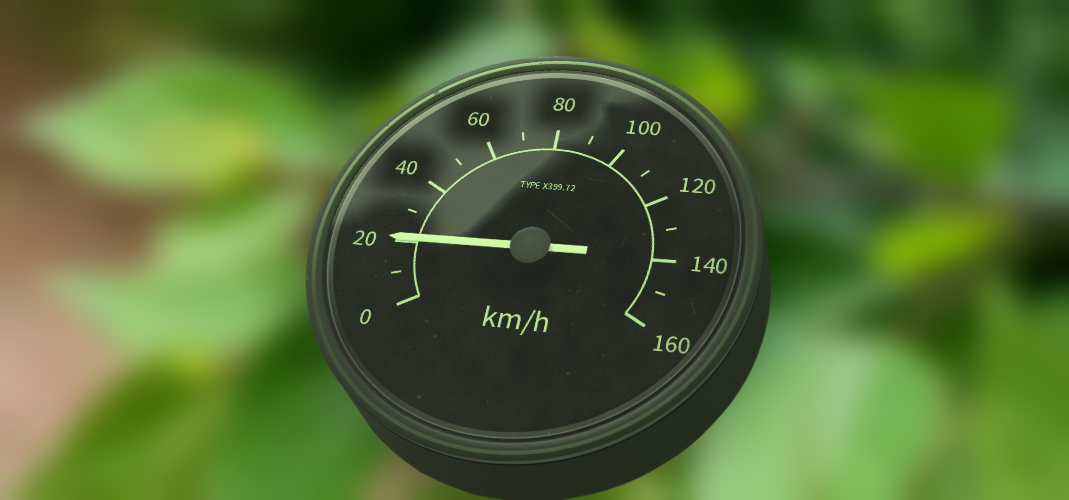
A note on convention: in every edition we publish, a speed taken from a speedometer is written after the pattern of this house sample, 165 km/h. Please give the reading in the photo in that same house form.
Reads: 20 km/h
